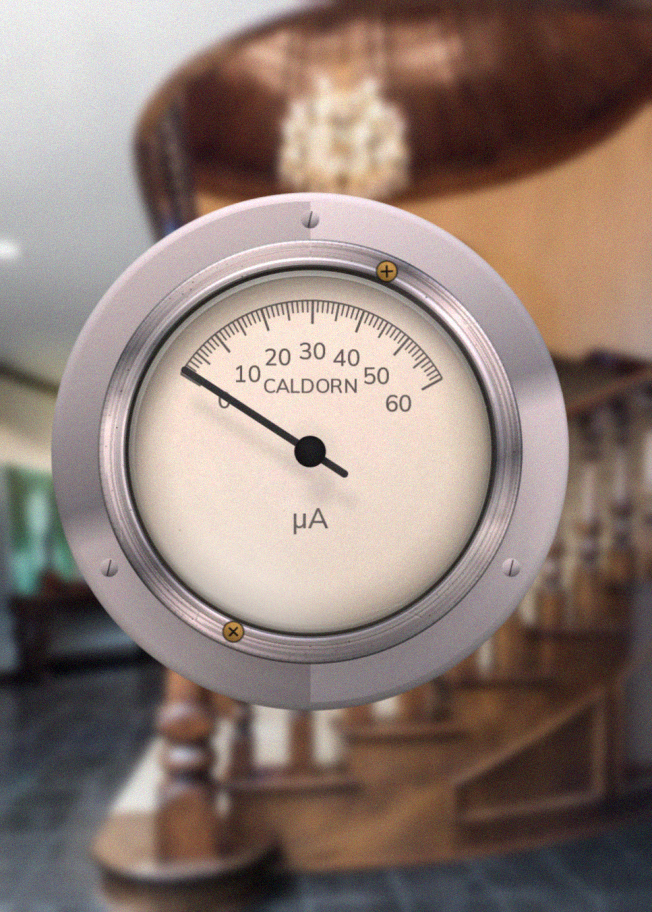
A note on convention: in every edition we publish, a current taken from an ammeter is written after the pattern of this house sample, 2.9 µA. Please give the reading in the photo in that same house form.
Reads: 1 µA
